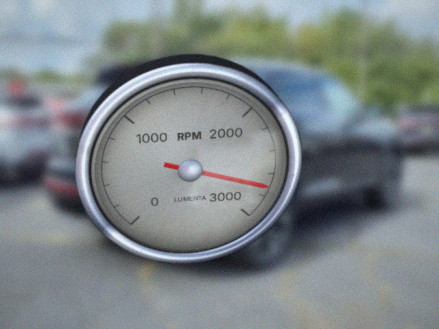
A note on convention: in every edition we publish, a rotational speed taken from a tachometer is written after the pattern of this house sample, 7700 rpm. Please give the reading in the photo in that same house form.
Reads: 2700 rpm
